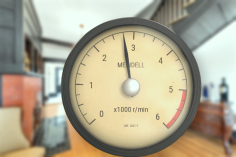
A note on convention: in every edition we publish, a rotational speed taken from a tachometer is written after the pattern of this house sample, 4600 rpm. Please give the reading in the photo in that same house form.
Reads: 2750 rpm
